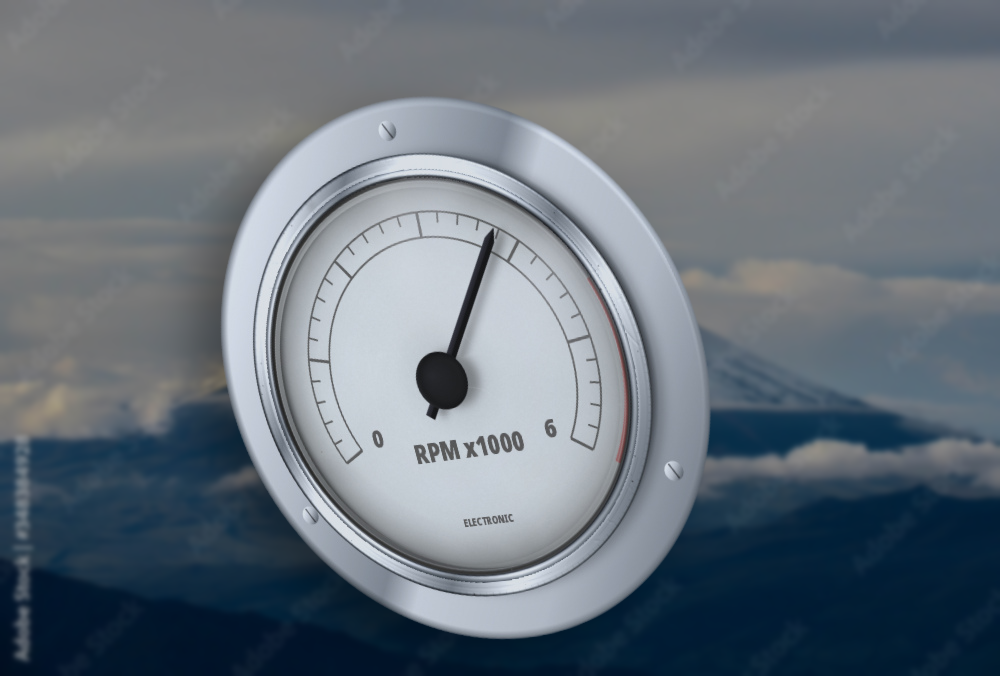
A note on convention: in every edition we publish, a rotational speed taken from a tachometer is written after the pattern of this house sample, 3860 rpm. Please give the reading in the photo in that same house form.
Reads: 3800 rpm
